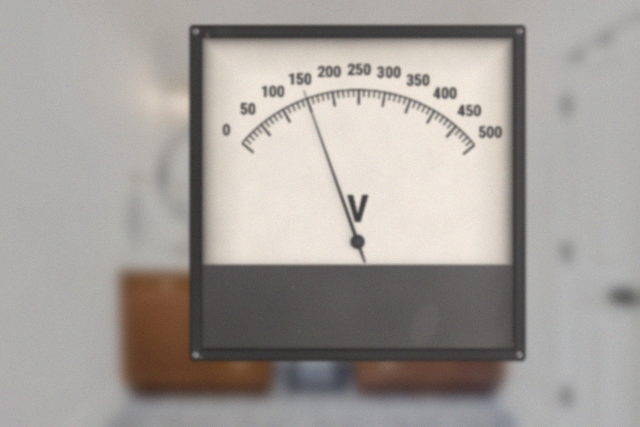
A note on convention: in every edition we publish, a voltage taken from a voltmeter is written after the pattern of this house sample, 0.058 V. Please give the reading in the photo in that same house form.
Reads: 150 V
